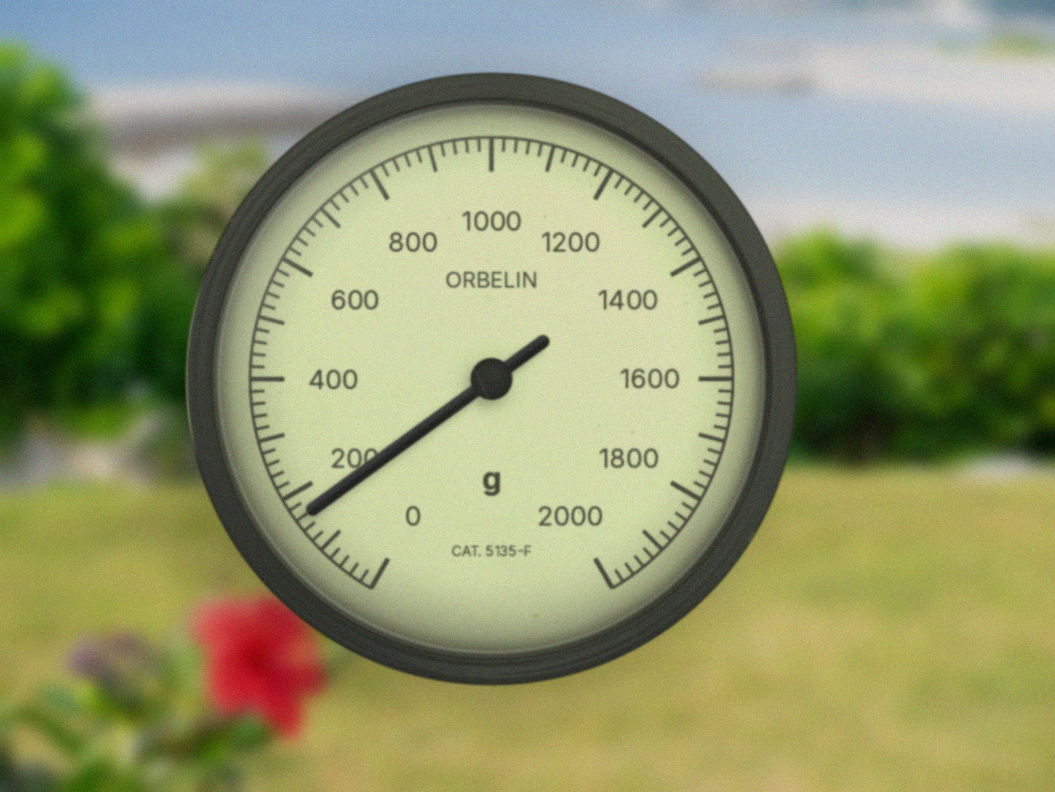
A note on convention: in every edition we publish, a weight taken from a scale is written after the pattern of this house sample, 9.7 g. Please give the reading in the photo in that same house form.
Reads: 160 g
